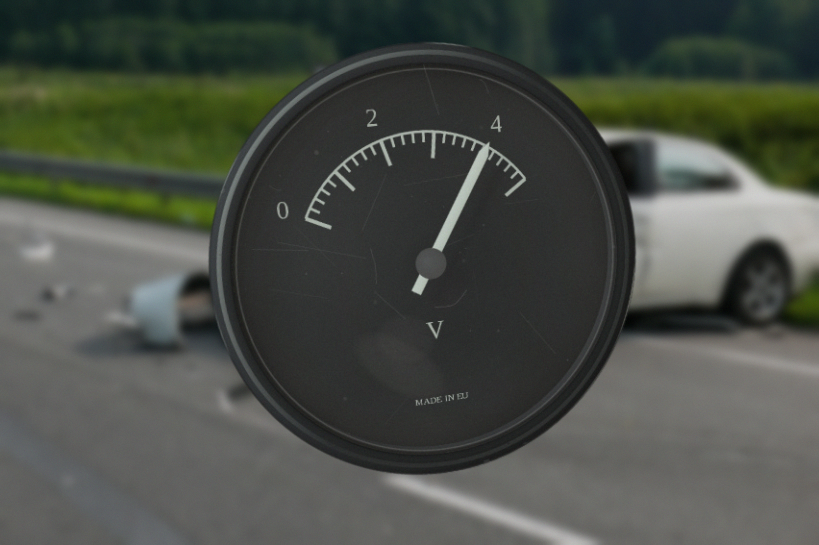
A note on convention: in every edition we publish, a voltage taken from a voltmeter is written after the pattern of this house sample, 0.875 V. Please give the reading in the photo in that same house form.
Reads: 4 V
